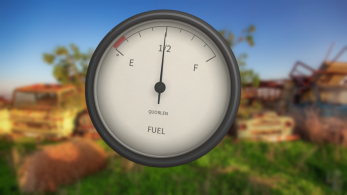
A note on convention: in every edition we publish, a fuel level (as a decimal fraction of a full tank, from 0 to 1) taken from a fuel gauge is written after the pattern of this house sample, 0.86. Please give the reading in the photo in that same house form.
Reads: 0.5
